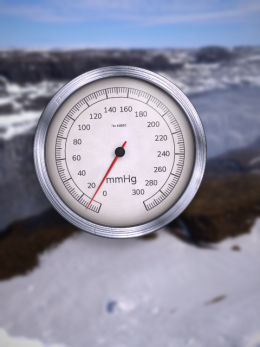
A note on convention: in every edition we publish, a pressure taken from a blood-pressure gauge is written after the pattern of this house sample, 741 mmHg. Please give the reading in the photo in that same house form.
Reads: 10 mmHg
